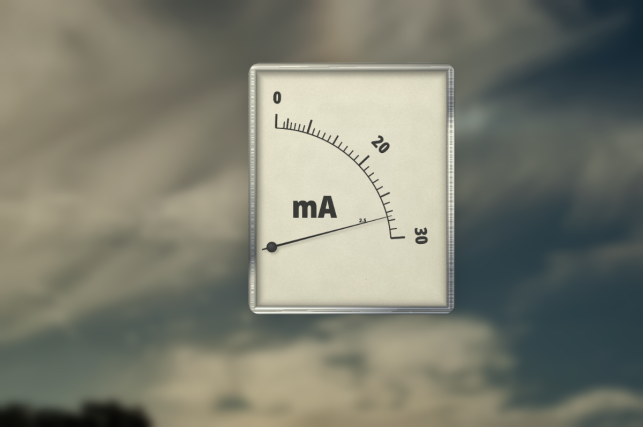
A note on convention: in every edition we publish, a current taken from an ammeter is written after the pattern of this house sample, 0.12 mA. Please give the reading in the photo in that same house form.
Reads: 27.5 mA
